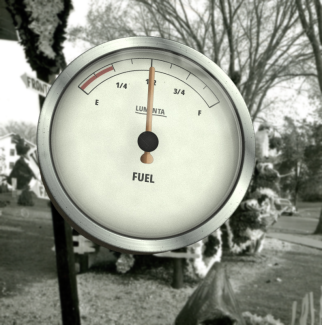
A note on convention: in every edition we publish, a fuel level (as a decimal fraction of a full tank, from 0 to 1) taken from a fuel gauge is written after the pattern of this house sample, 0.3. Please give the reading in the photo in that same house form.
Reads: 0.5
